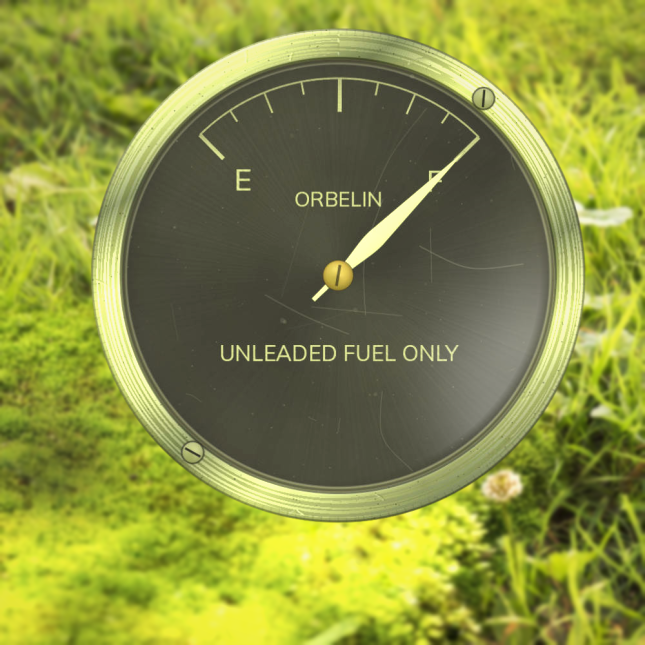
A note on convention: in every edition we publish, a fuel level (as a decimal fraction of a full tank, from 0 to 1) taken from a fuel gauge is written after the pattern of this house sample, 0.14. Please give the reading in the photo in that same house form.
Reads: 1
